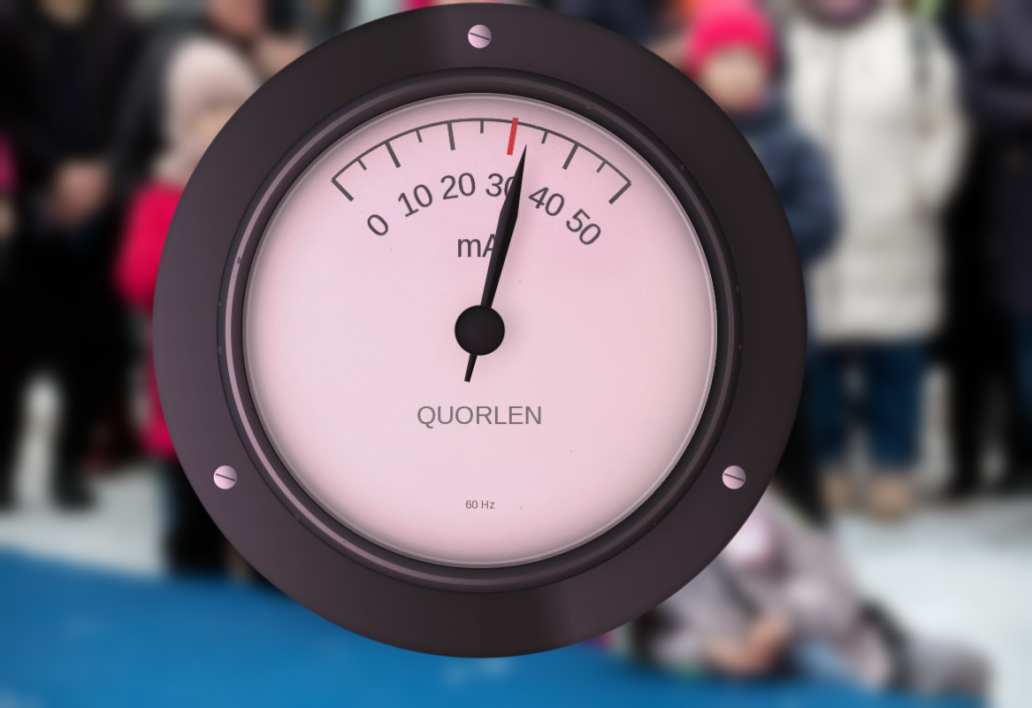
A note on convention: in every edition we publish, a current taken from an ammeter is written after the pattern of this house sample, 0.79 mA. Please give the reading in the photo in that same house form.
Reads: 32.5 mA
